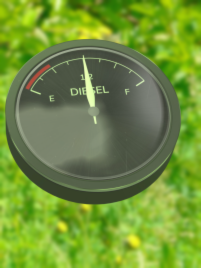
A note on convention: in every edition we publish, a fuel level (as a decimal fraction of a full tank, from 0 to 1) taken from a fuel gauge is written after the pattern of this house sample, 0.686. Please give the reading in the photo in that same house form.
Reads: 0.5
